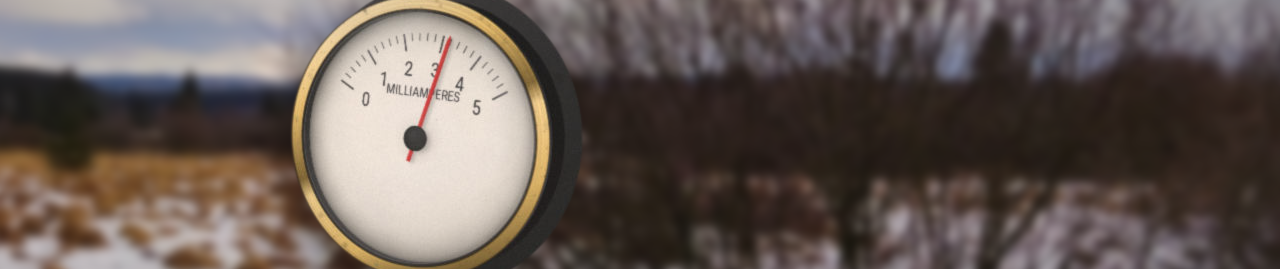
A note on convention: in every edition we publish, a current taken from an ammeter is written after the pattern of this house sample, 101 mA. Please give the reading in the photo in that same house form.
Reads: 3.2 mA
